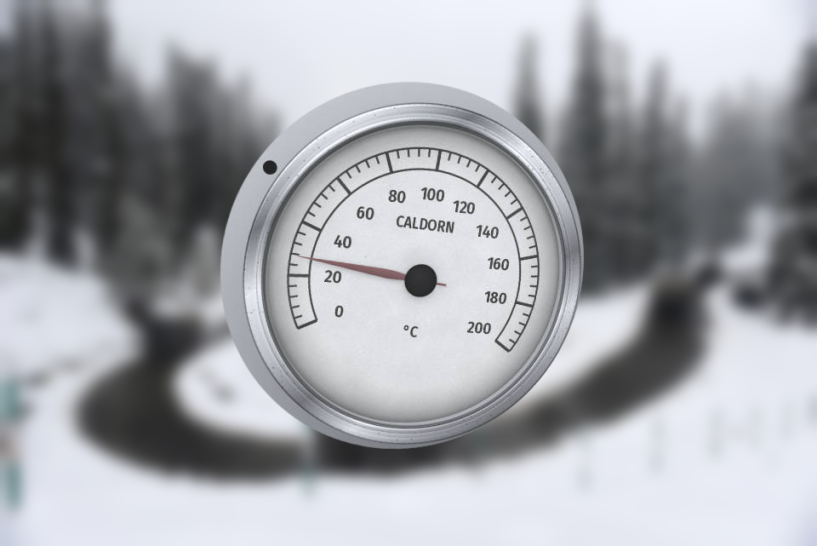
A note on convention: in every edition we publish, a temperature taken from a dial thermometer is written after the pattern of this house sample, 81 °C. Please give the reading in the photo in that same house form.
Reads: 28 °C
